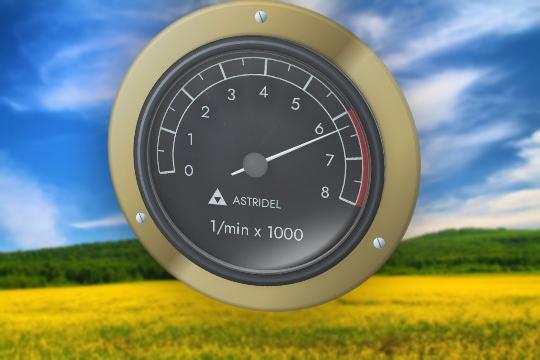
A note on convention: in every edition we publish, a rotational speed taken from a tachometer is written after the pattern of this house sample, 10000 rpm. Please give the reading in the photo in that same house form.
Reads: 6250 rpm
